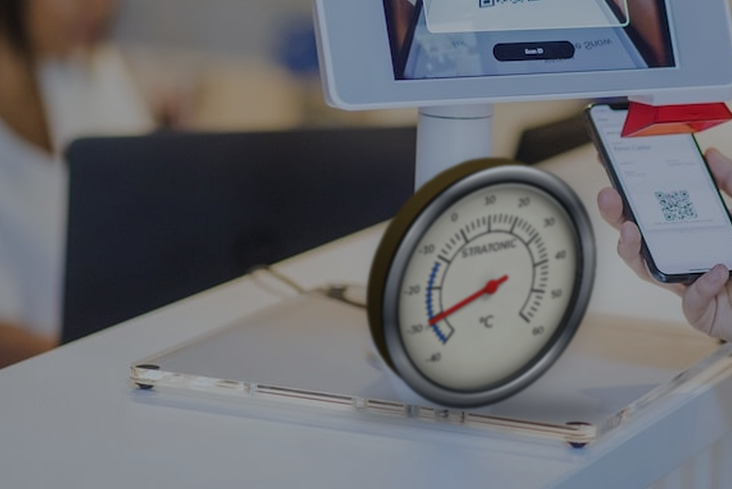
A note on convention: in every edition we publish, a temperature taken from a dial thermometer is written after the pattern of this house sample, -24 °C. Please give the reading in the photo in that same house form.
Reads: -30 °C
